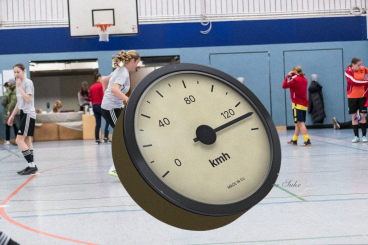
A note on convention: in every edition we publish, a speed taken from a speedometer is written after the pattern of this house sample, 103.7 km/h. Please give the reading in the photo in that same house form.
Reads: 130 km/h
